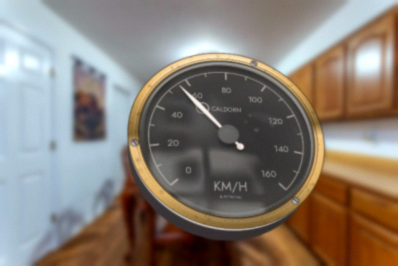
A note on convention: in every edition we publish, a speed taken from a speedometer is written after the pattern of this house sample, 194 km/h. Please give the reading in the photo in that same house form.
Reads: 55 km/h
